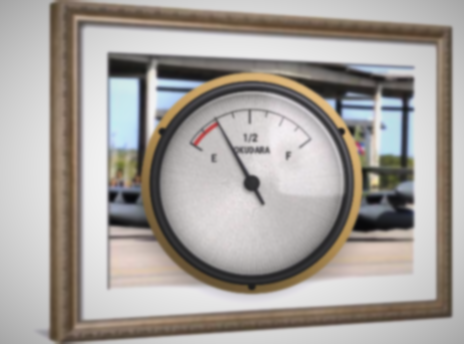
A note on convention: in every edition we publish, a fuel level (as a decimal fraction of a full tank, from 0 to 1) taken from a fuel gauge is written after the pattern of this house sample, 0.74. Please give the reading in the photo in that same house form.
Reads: 0.25
